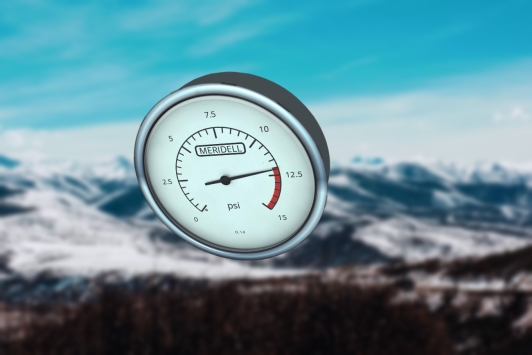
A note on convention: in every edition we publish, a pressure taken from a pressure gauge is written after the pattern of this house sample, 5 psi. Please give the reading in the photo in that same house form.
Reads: 12 psi
